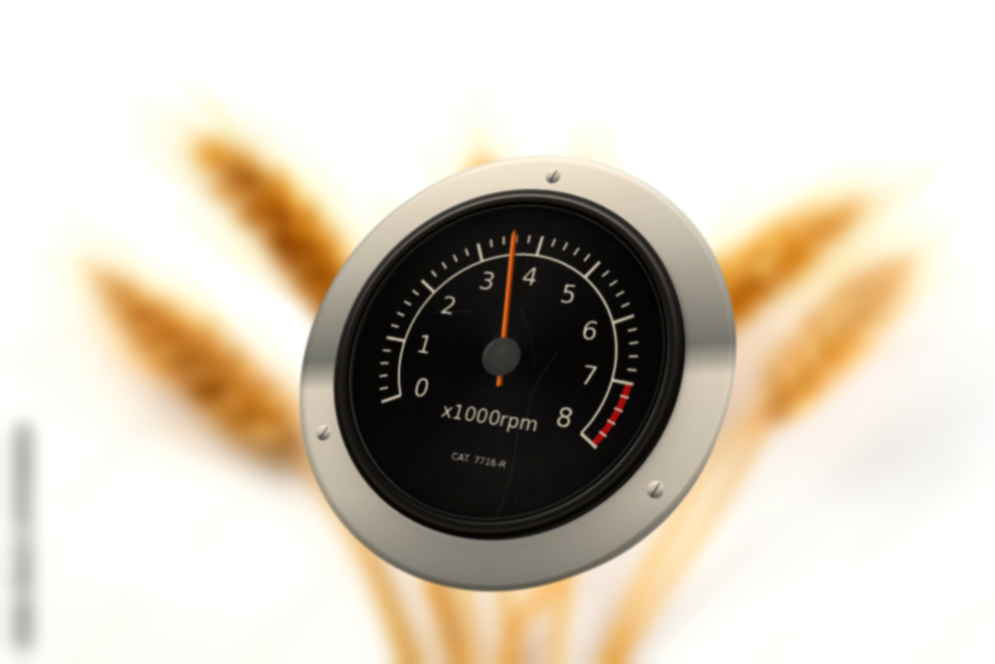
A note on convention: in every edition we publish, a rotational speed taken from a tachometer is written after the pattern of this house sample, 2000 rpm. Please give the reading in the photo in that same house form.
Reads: 3600 rpm
